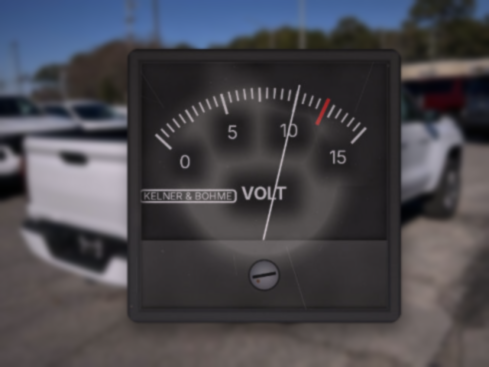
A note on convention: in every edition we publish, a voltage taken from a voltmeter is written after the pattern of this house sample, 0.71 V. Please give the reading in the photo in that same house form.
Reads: 10 V
